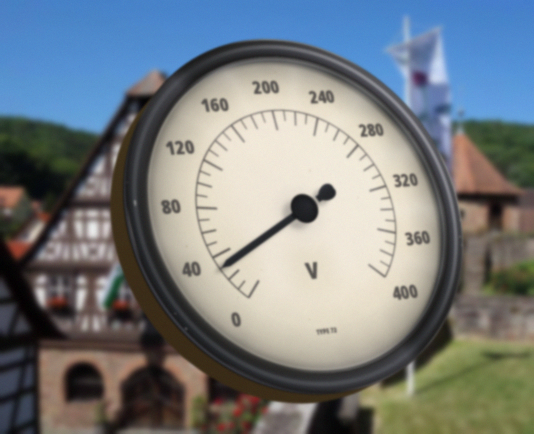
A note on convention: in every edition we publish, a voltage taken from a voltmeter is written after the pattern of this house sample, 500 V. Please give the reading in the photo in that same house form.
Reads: 30 V
